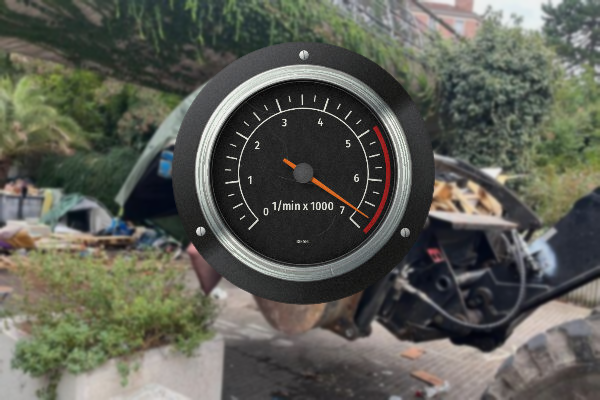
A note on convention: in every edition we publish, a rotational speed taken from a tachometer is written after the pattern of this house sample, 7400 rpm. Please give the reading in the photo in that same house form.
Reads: 6750 rpm
